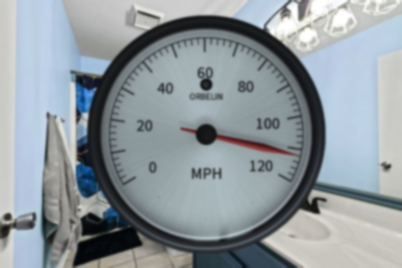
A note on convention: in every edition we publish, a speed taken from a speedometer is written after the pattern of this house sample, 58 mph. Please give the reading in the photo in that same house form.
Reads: 112 mph
